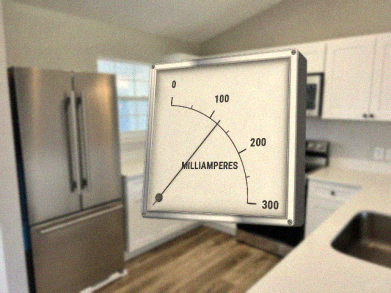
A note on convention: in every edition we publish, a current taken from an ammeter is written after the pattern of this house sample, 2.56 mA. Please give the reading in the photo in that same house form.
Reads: 125 mA
